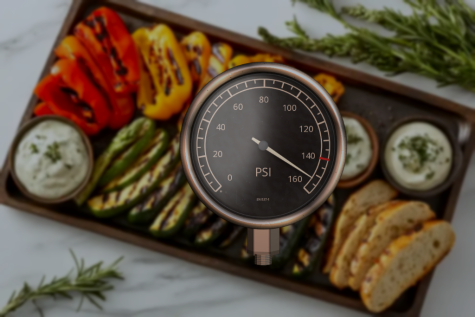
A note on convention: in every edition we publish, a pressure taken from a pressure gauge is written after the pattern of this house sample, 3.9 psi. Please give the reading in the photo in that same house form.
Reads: 152.5 psi
